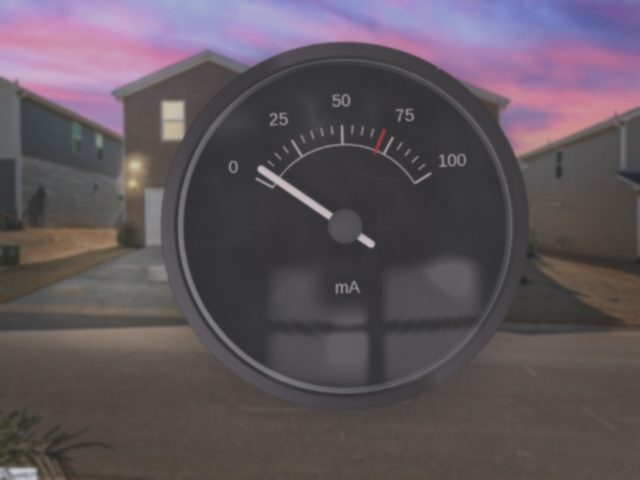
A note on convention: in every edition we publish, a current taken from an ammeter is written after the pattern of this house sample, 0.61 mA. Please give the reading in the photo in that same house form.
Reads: 5 mA
